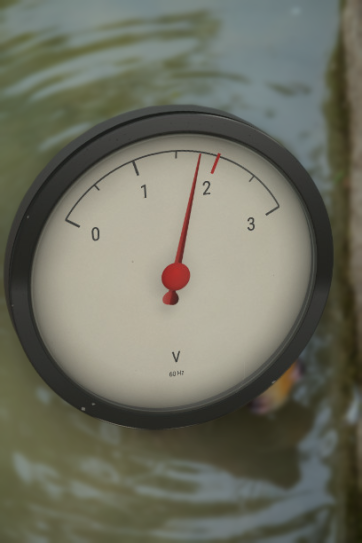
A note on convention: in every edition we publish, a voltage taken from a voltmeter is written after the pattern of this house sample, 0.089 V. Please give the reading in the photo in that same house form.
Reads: 1.75 V
